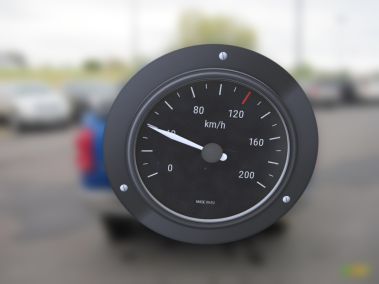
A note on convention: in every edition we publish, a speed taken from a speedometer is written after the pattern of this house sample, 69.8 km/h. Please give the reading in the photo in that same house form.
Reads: 40 km/h
